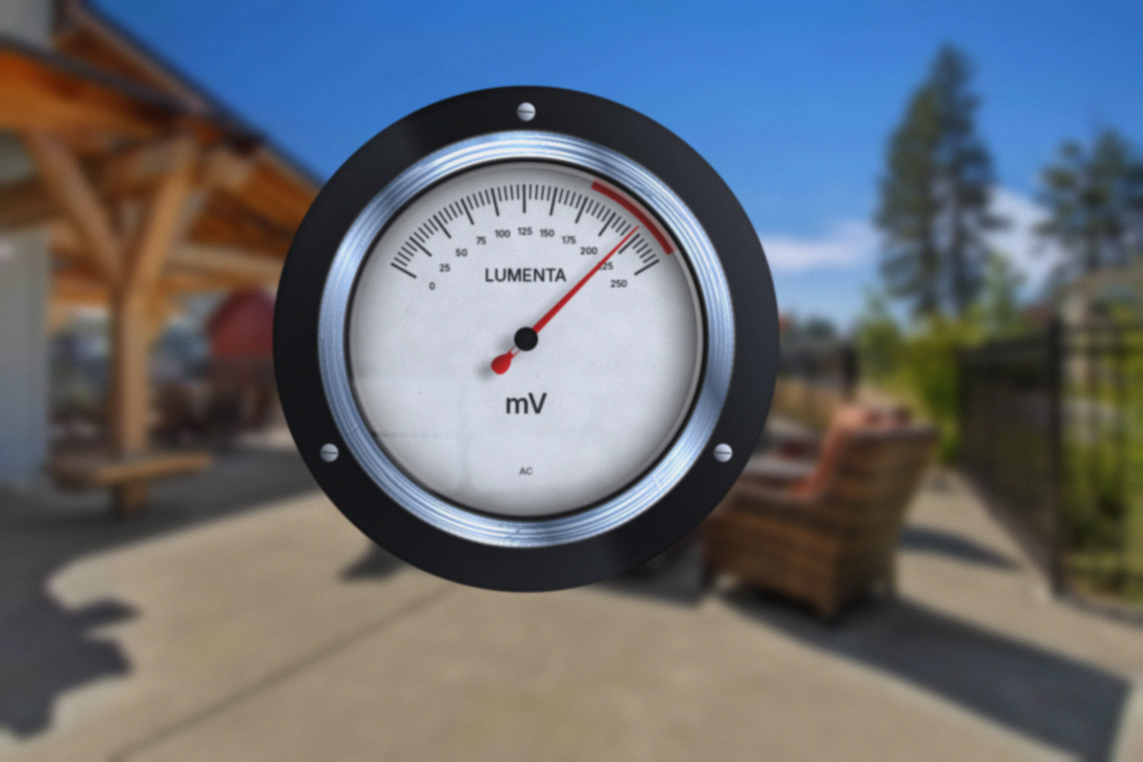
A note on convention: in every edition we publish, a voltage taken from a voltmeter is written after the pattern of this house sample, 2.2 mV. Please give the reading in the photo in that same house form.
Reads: 220 mV
